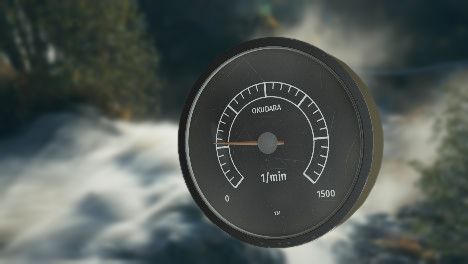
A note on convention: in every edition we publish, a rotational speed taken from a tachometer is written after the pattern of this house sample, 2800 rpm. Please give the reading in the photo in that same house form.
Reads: 275 rpm
